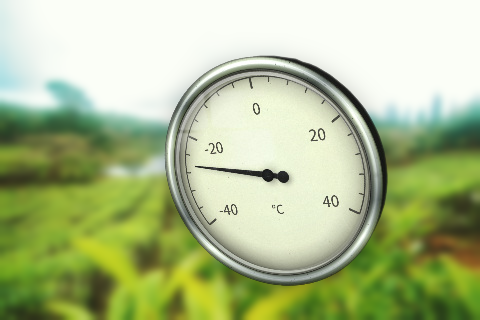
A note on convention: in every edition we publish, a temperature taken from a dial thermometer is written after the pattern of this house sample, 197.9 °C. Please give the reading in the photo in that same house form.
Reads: -26 °C
